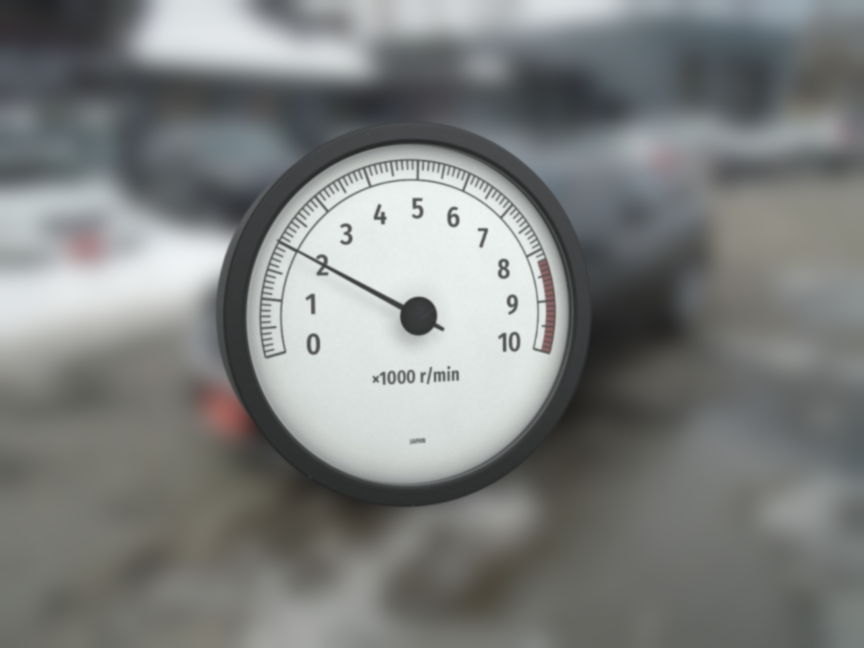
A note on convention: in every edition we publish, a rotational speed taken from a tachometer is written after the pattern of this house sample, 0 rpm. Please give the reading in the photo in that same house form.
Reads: 2000 rpm
